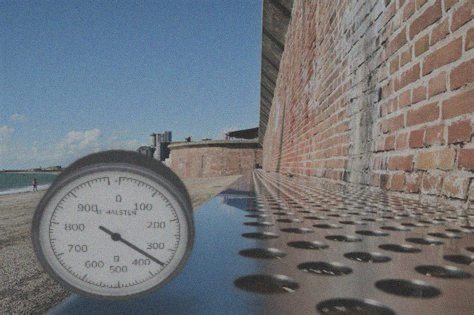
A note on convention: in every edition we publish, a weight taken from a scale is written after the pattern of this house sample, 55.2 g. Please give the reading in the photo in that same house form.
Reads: 350 g
